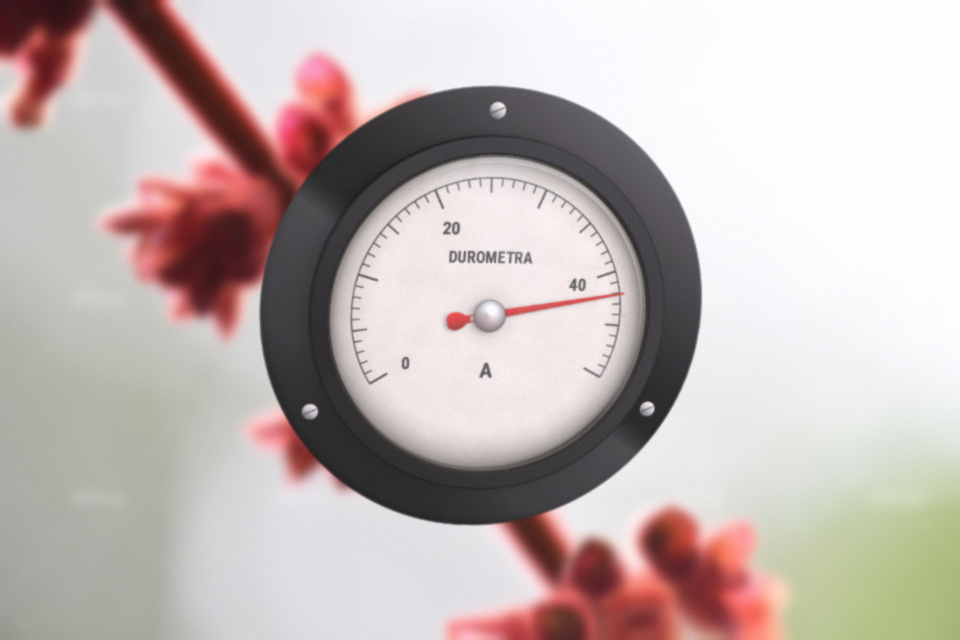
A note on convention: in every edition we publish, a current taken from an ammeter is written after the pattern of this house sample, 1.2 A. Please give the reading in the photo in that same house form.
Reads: 42 A
